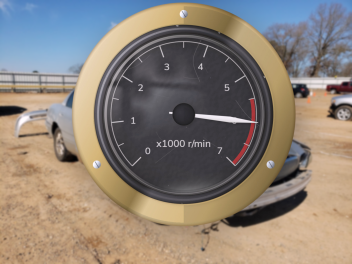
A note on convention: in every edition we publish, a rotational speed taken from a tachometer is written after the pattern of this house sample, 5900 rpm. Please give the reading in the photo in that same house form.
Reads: 6000 rpm
